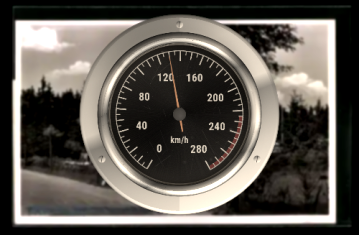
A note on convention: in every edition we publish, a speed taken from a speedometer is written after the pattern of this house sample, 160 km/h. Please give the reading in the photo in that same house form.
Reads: 130 km/h
